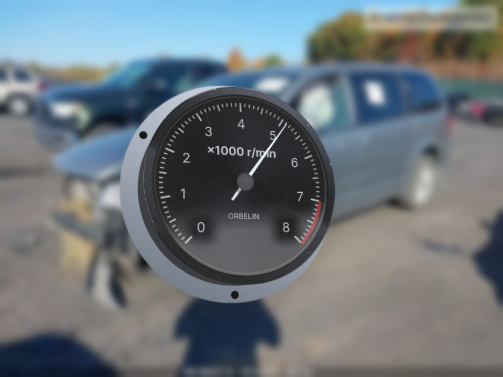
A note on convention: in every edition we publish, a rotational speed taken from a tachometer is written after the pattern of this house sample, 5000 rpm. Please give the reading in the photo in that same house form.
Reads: 5100 rpm
